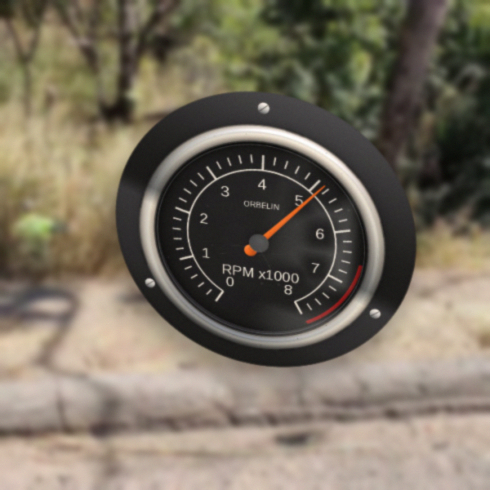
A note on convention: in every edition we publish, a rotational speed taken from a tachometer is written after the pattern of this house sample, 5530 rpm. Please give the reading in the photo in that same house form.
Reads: 5100 rpm
